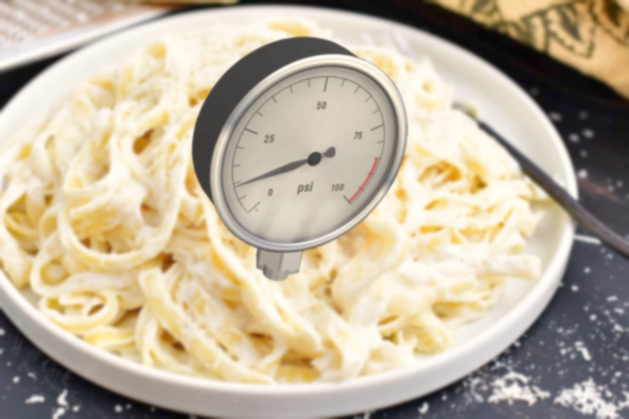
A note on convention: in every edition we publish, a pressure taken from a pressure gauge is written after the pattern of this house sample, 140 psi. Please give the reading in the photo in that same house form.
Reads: 10 psi
